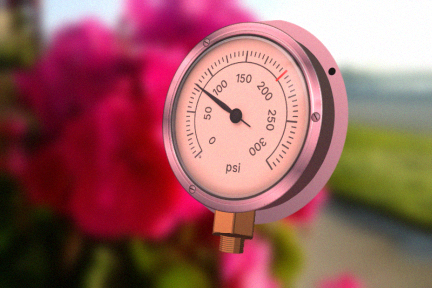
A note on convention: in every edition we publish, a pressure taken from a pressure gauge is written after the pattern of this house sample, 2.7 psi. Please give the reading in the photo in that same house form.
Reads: 80 psi
